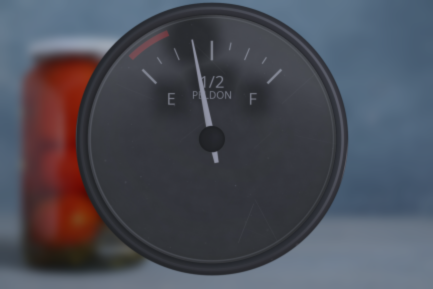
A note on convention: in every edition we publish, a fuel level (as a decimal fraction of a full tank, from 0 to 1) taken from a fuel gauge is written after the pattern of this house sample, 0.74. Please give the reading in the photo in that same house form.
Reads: 0.375
